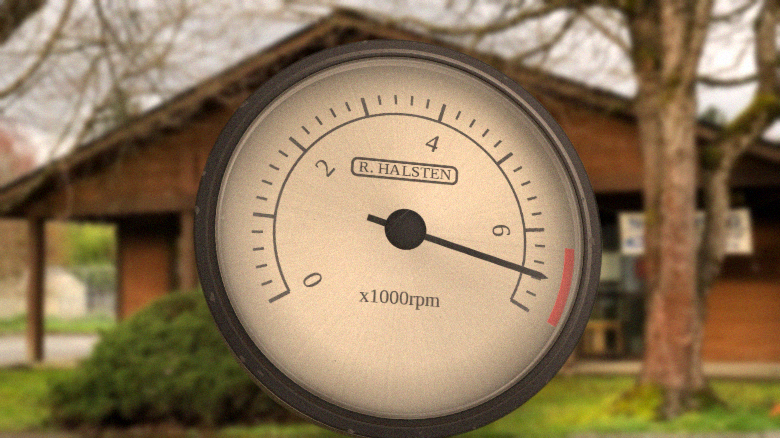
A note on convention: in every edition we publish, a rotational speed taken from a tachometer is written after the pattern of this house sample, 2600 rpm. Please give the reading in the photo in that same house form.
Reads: 6600 rpm
